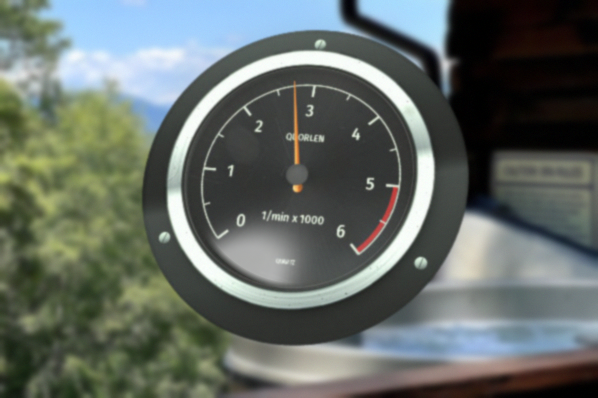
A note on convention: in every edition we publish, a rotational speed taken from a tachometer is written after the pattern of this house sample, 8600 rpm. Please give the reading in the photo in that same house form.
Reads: 2750 rpm
